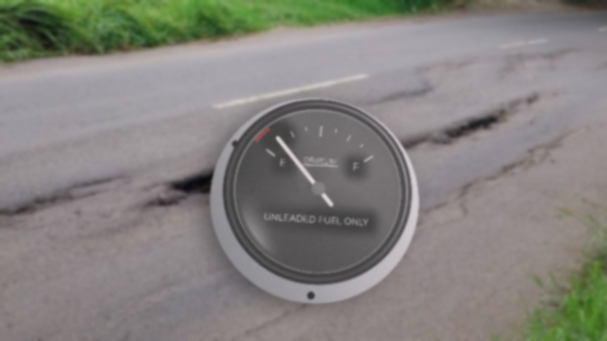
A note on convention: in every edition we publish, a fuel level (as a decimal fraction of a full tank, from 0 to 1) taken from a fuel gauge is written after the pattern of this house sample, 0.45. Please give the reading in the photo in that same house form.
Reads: 0.125
